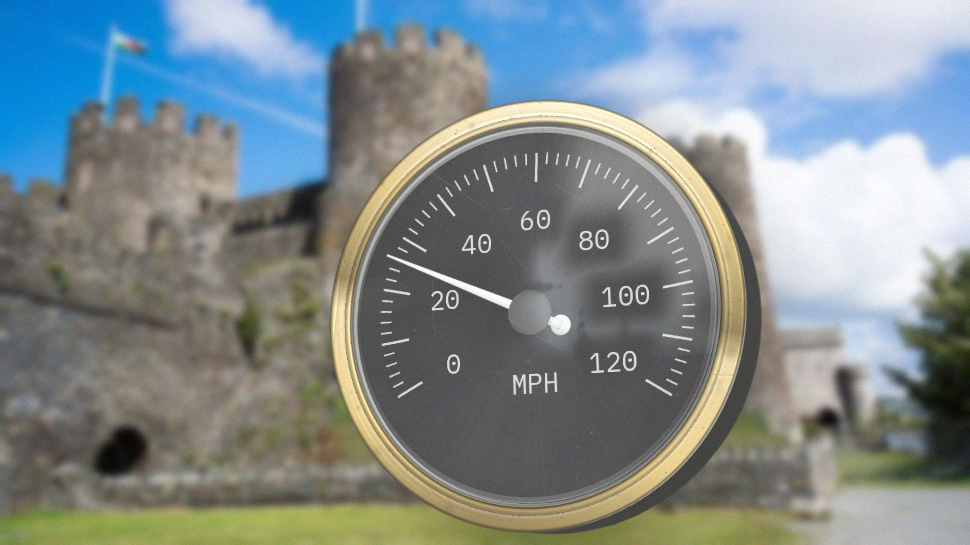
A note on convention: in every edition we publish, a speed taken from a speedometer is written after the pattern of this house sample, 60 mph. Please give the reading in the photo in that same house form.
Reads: 26 mph
